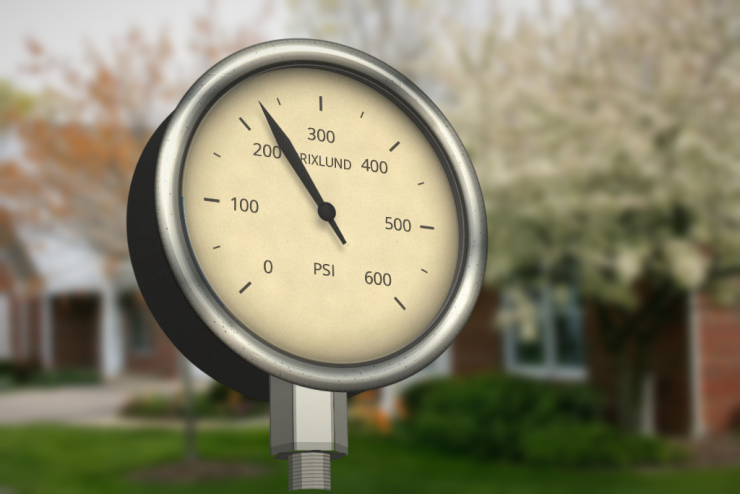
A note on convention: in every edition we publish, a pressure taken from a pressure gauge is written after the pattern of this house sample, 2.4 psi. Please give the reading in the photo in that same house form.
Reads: 225 psi
